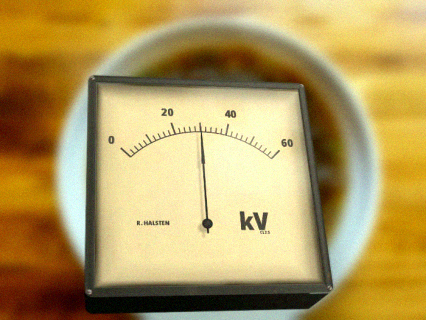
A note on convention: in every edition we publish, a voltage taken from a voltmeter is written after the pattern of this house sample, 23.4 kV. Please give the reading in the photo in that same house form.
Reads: 30 kV
